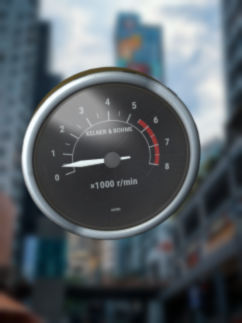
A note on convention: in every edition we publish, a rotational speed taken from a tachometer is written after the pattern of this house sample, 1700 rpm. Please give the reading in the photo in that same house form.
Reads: 500 rpm
